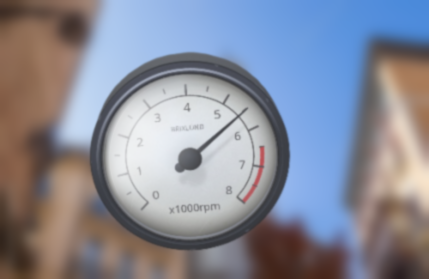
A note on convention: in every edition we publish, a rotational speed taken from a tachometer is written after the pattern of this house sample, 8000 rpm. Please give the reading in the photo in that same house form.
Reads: 5500 rpm
